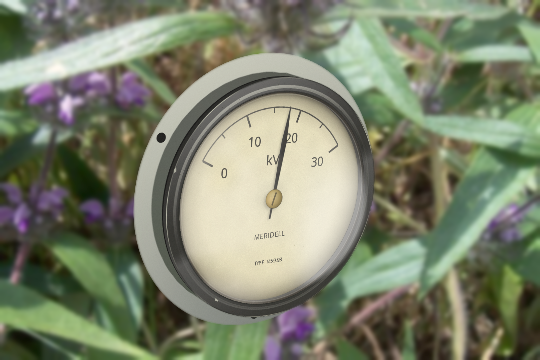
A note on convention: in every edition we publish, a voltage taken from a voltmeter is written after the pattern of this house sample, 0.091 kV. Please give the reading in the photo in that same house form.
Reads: 17.5 kV
